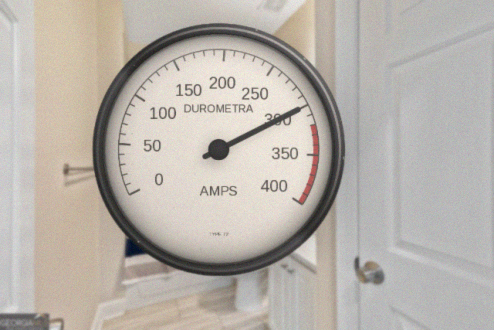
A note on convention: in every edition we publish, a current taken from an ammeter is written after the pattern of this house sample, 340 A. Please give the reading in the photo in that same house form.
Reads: 300 A
